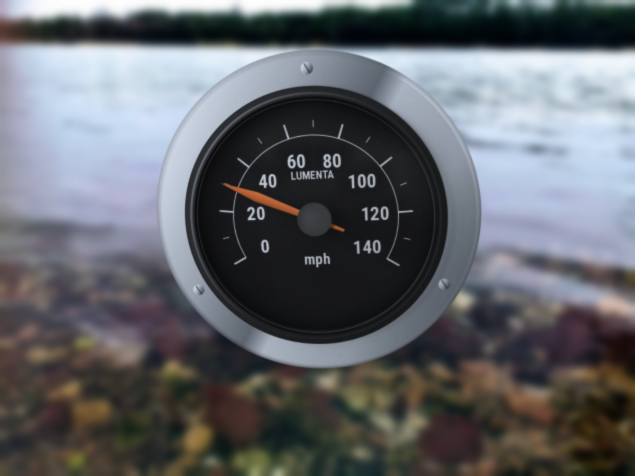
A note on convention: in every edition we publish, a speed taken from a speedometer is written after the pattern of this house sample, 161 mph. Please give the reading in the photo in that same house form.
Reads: 30 mph
